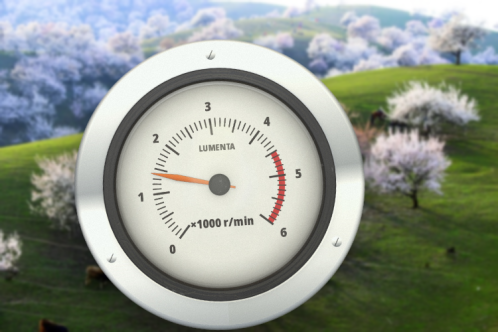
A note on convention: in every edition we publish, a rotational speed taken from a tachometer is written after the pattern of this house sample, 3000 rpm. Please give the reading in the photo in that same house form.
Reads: 1400 rpm
